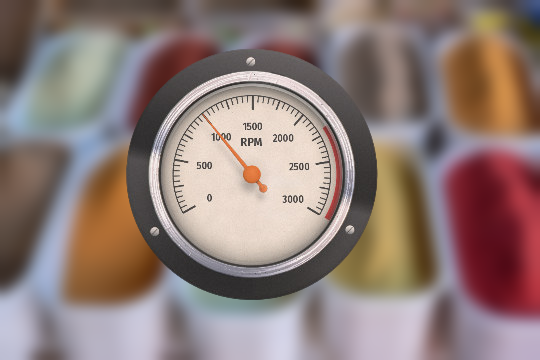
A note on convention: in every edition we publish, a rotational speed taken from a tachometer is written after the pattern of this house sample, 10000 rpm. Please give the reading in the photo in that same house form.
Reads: 1000 rpm
